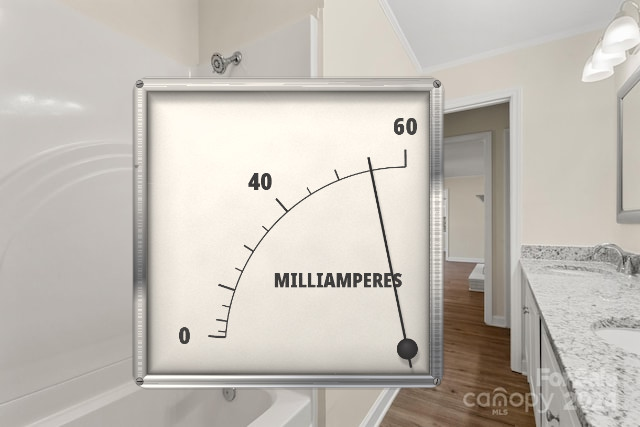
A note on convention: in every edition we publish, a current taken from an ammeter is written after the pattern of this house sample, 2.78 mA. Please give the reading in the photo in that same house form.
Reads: 55 mA
